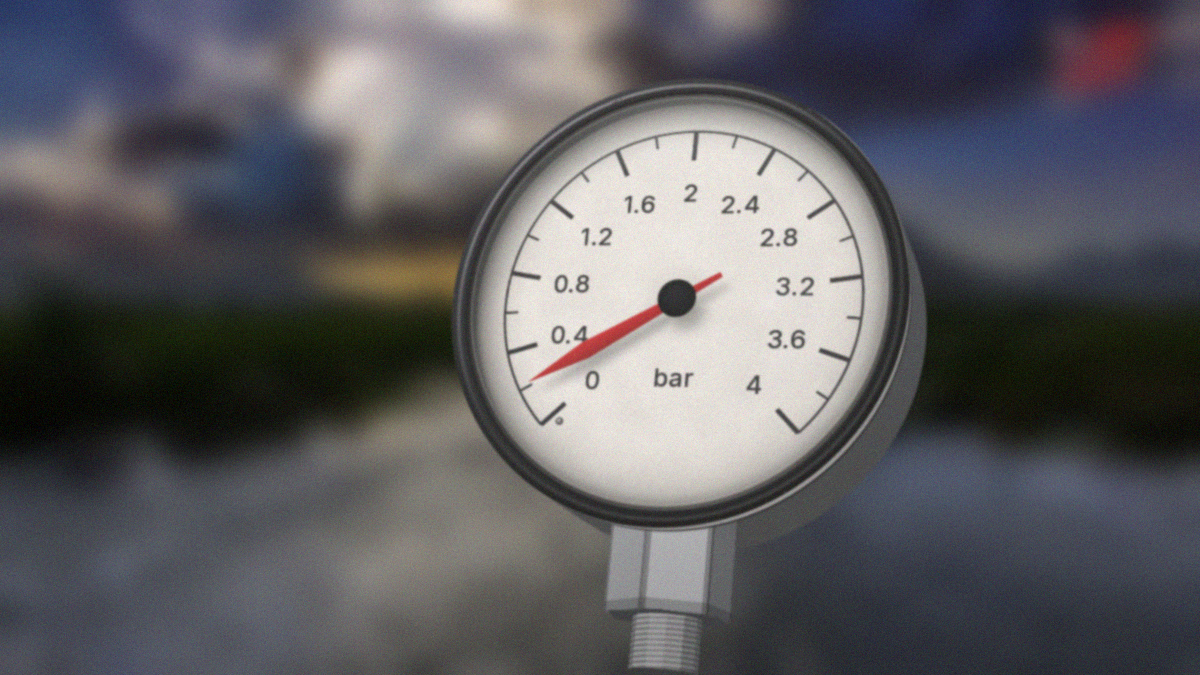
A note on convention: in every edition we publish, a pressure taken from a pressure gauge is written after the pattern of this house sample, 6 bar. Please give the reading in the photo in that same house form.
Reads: 0.2 bar
